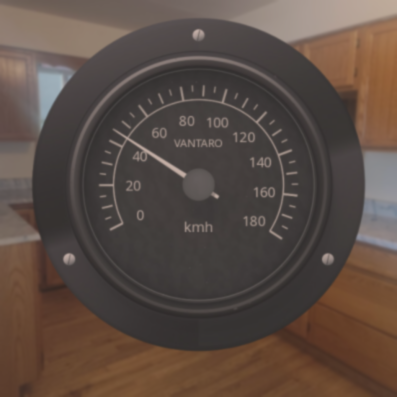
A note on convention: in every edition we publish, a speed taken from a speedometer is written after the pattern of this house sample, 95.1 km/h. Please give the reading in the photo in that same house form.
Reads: 45 km/h
